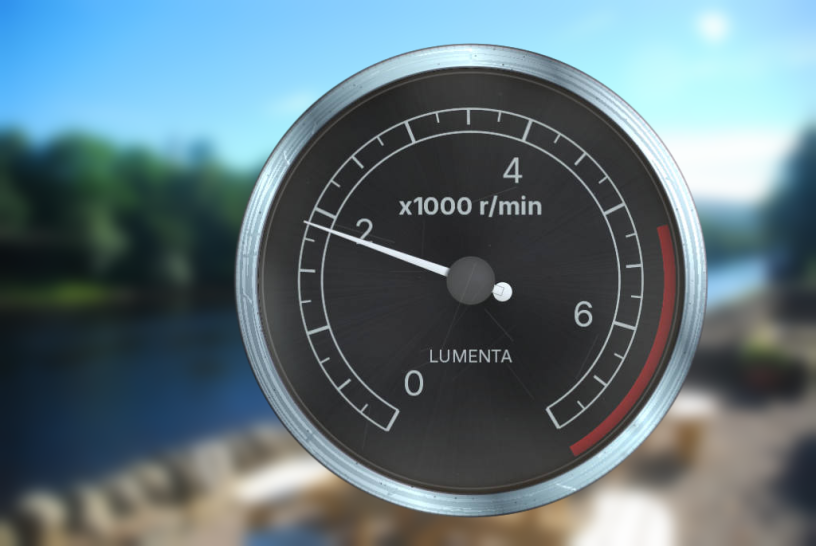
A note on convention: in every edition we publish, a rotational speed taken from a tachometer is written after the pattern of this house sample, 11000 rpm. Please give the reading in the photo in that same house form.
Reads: 1875 rpm
